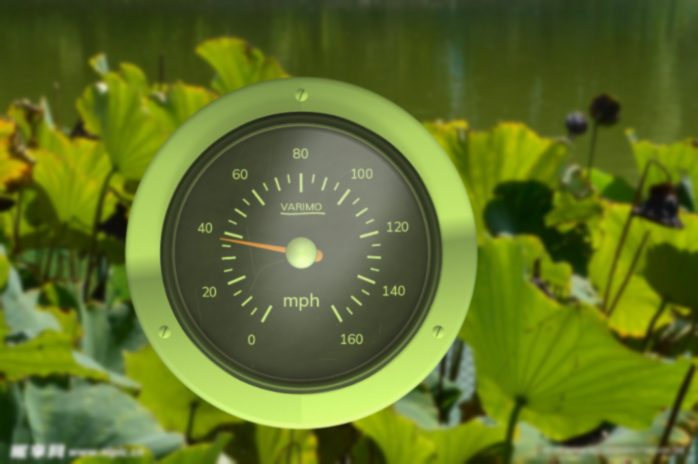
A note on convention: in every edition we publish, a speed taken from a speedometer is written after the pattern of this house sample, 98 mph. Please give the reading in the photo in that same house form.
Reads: 37.5 mph
